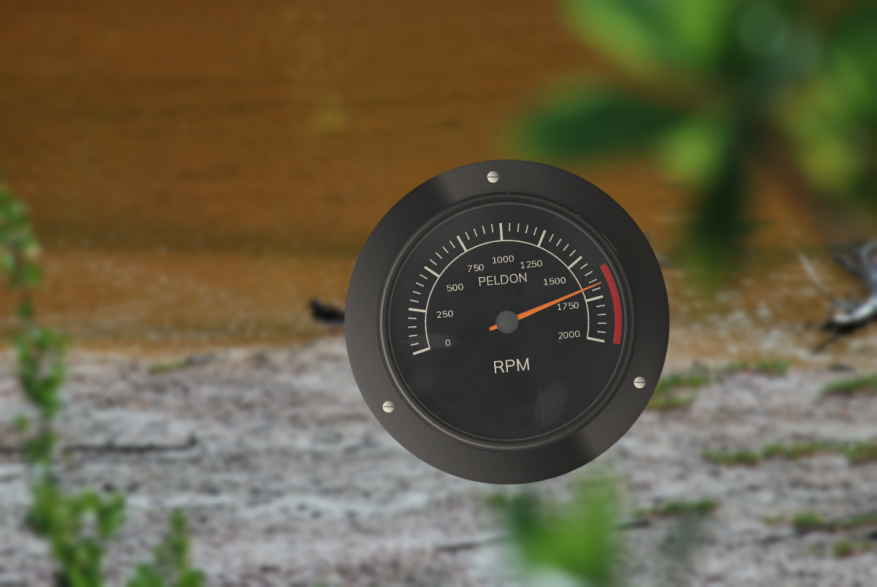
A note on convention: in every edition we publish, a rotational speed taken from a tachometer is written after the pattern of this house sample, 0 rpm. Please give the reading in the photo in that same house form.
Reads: 1675 rpm
